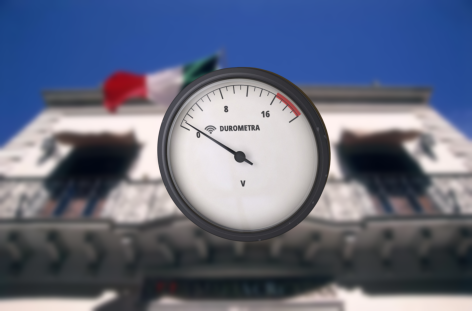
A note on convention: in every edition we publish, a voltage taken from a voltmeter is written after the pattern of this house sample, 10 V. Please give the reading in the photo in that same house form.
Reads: 1 V
